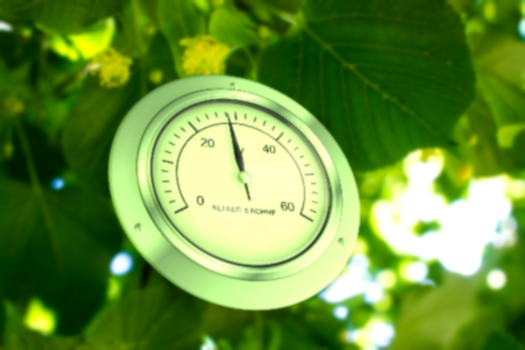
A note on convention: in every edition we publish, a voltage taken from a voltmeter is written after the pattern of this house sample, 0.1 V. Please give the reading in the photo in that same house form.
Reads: 28 V
